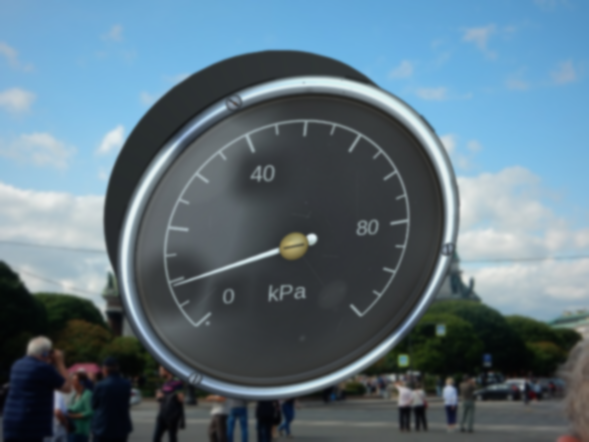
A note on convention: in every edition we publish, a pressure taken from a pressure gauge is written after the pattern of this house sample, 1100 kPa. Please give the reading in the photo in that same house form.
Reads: 10 kPa
